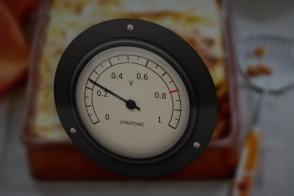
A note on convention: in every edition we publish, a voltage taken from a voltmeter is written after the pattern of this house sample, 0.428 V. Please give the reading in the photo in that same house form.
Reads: 0.25 V
